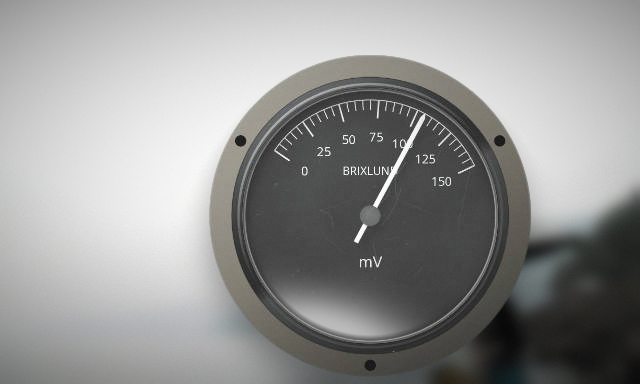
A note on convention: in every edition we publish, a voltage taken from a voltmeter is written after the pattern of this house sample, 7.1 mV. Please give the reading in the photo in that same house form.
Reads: 105 mV
